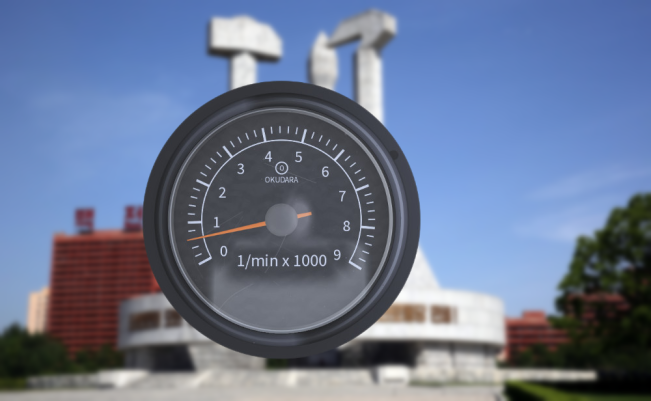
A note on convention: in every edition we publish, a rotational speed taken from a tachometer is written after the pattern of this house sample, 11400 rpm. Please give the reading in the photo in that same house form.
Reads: 600 rpm
